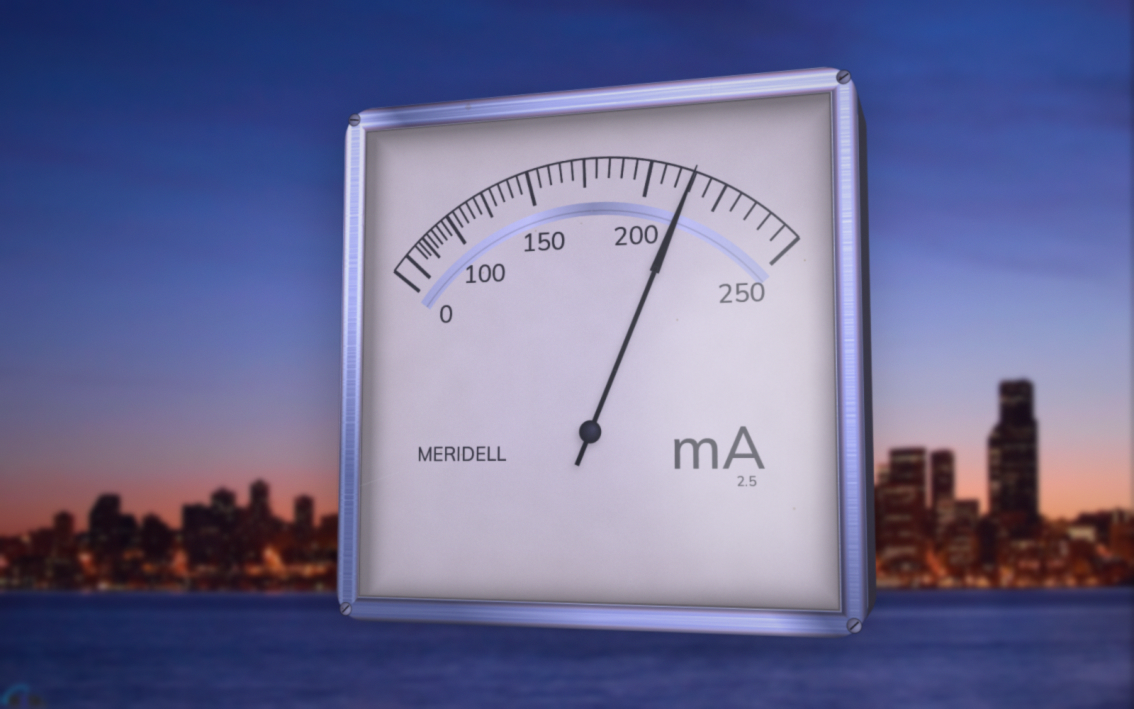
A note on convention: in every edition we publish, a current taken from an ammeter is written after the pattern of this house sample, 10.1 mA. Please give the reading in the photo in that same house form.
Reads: 215 mA
